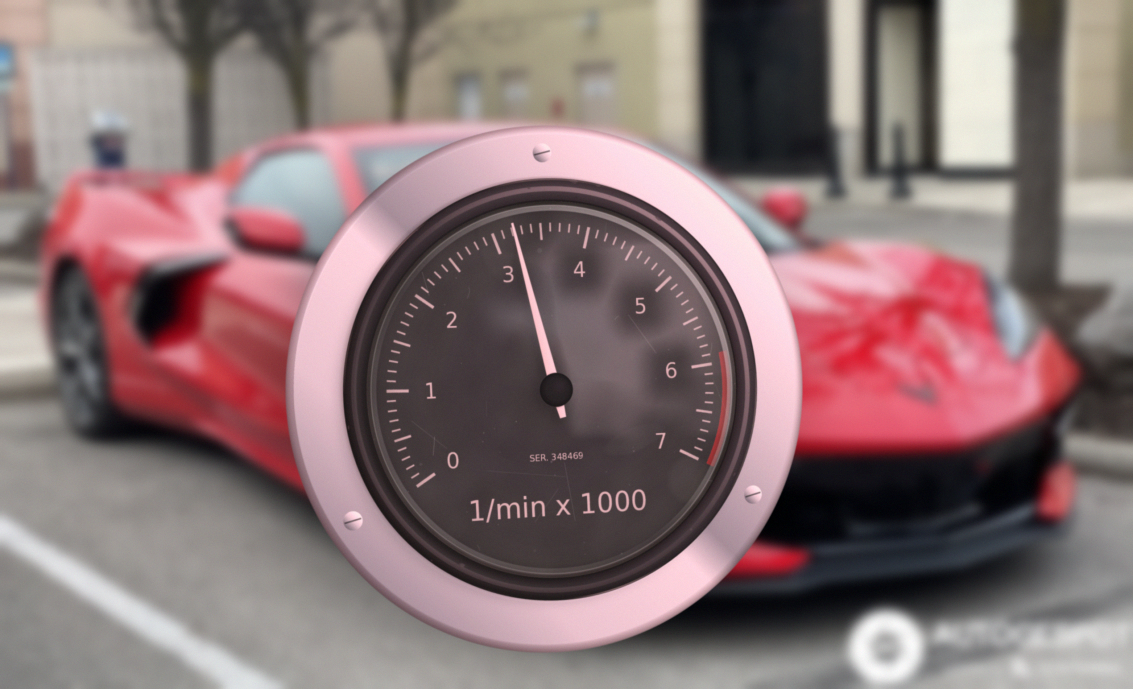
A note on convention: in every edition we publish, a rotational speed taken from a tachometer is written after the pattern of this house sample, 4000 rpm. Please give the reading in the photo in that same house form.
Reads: 3200 rpm
